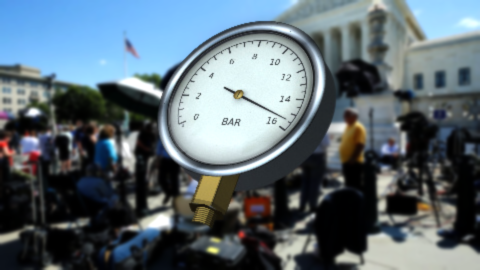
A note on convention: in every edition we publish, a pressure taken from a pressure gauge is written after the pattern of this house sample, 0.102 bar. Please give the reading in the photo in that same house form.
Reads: 15.5 bar
